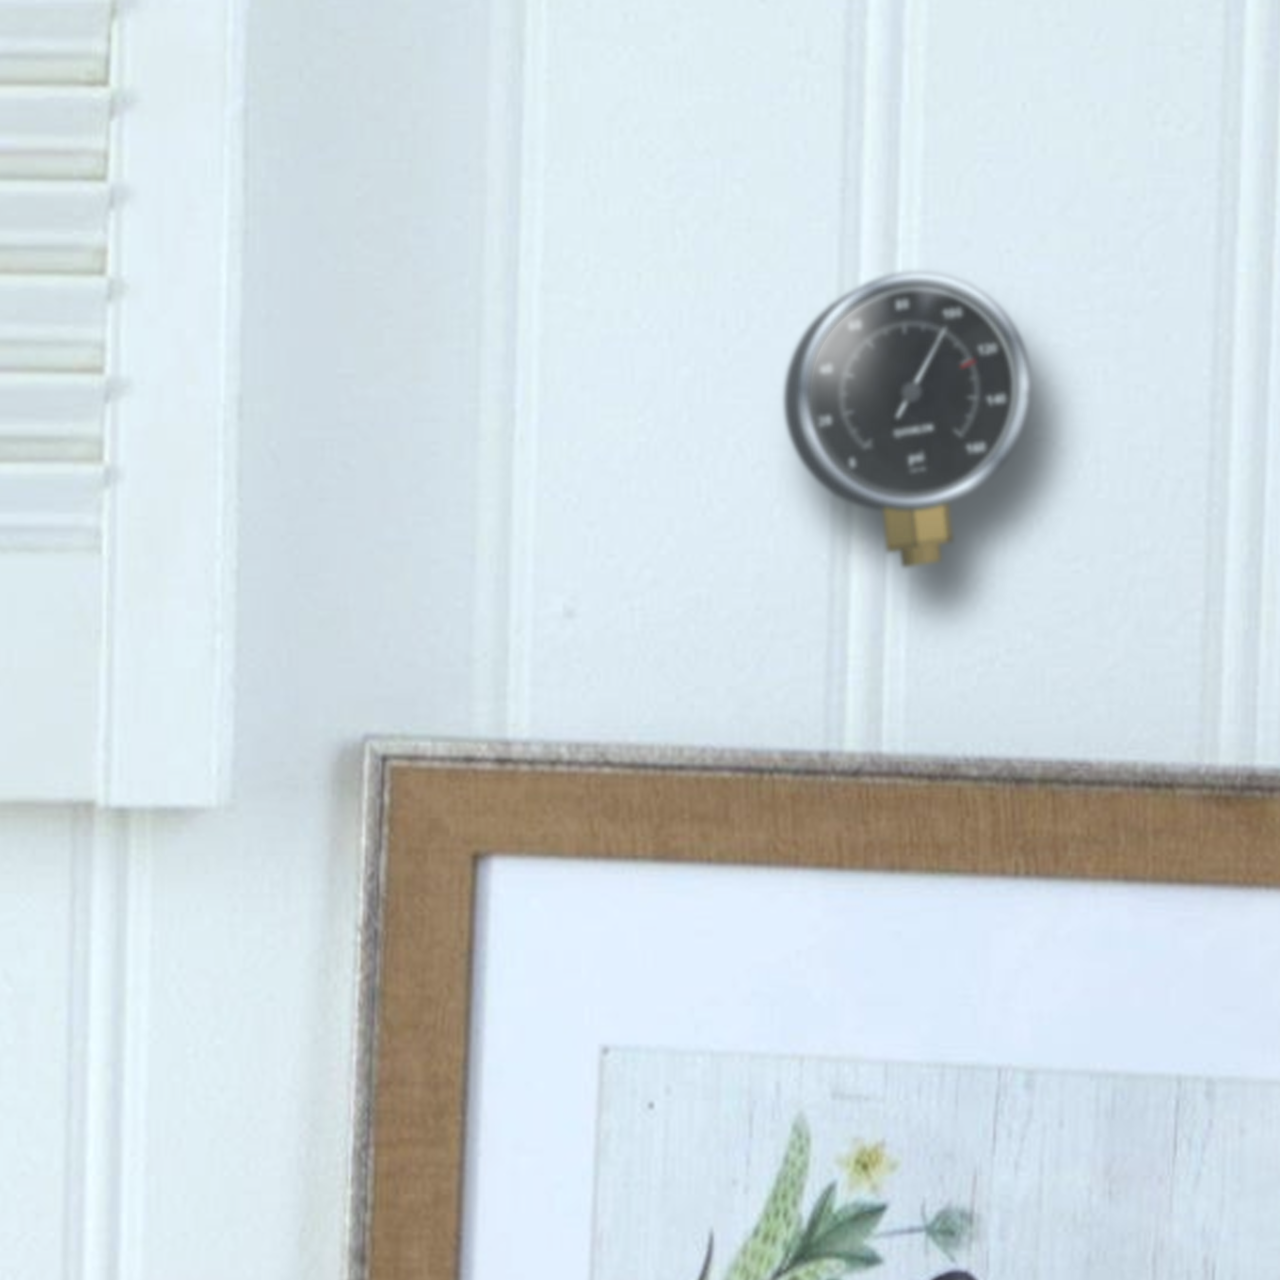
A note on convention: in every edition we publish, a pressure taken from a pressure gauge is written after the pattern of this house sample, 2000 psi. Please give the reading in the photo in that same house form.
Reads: 100 psi
